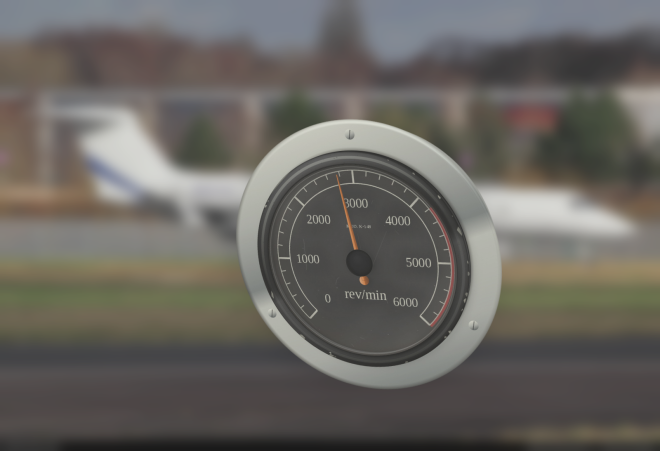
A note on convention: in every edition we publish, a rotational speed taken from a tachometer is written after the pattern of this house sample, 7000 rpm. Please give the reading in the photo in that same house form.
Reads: 2800 rpm
